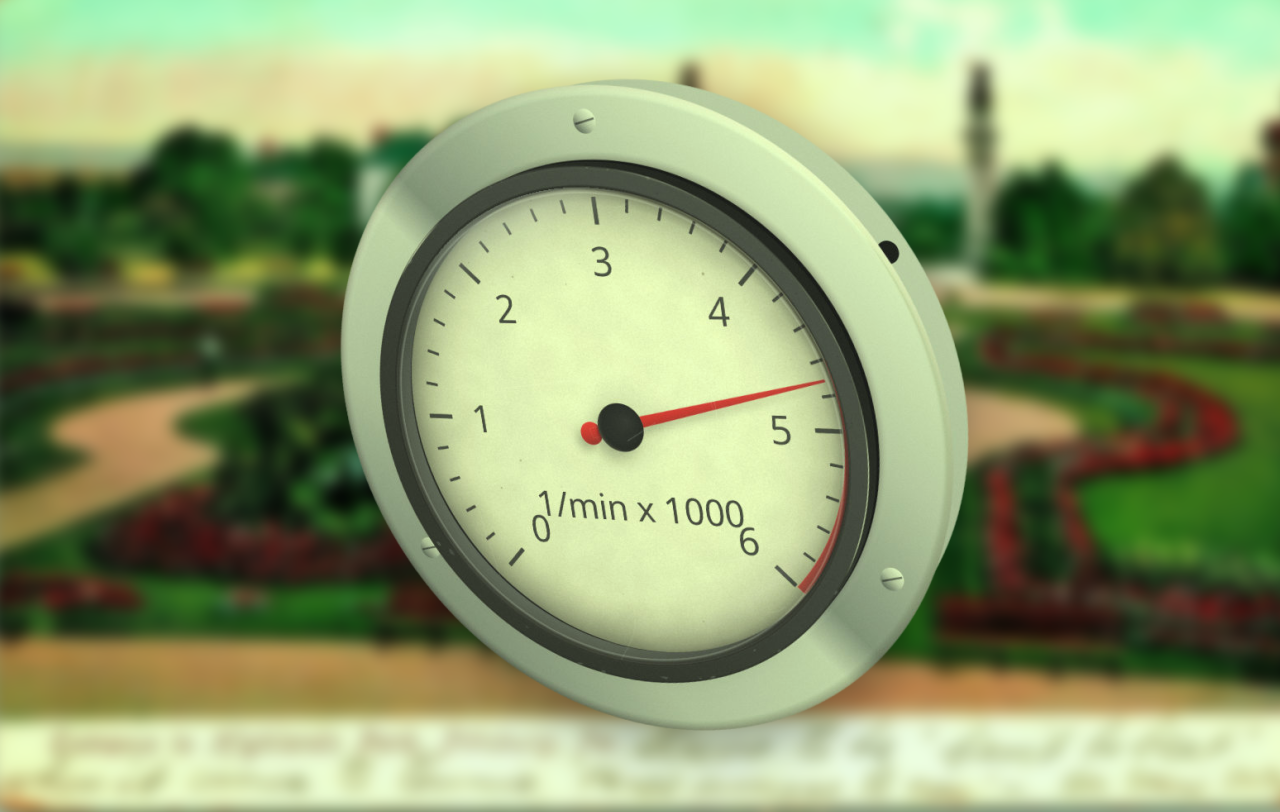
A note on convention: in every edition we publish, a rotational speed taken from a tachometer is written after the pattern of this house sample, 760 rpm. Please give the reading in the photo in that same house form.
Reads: 4700 rpm
